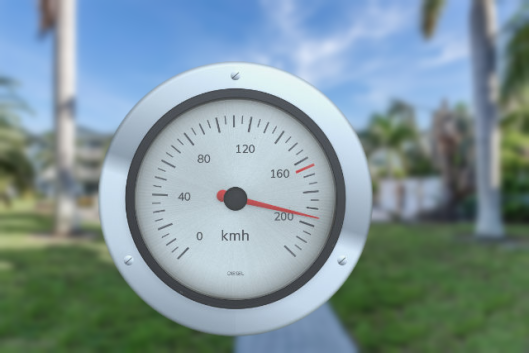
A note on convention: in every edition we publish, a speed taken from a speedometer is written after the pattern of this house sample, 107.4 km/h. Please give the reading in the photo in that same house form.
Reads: 195 km/h
